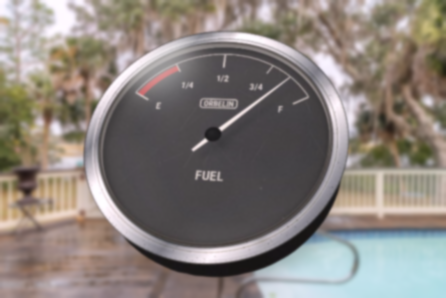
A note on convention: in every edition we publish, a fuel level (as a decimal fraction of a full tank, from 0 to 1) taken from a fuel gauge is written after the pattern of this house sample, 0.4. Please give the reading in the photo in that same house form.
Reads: 0.875
